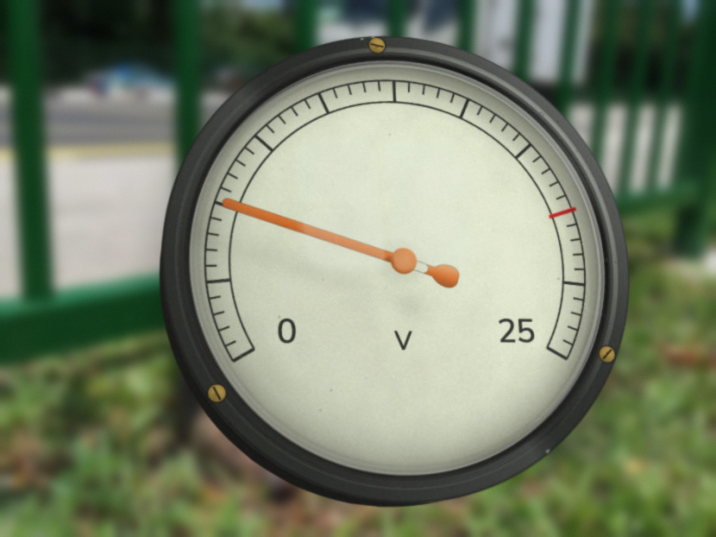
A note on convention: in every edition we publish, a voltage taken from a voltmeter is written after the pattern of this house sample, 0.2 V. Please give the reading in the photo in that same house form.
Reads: 5 V
